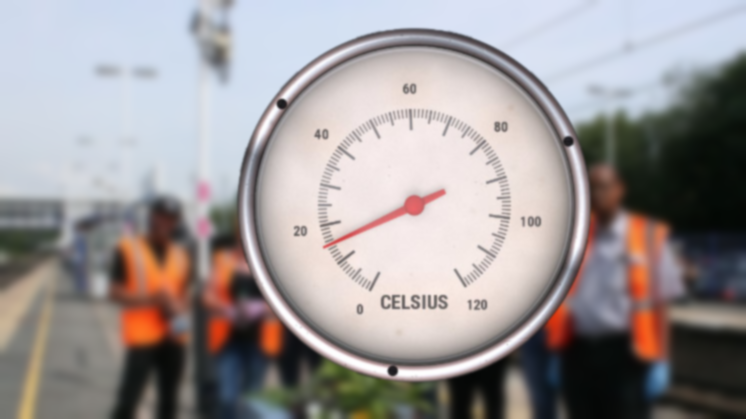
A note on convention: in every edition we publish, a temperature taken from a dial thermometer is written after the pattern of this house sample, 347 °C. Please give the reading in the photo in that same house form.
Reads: 15 °C
